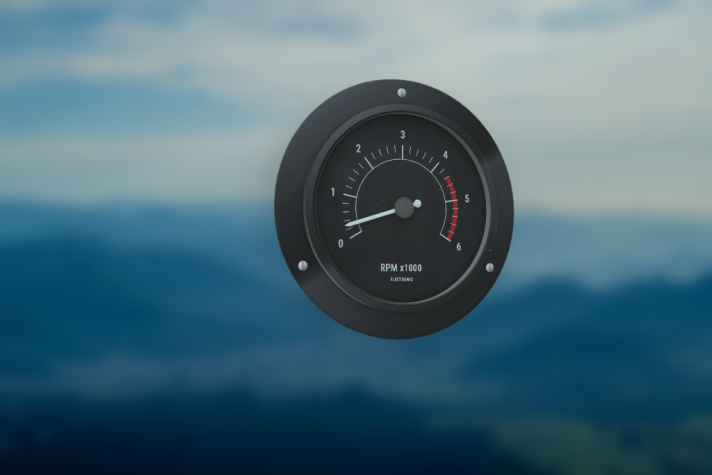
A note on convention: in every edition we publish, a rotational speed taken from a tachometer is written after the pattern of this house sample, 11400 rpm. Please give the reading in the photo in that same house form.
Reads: 300 rpm
